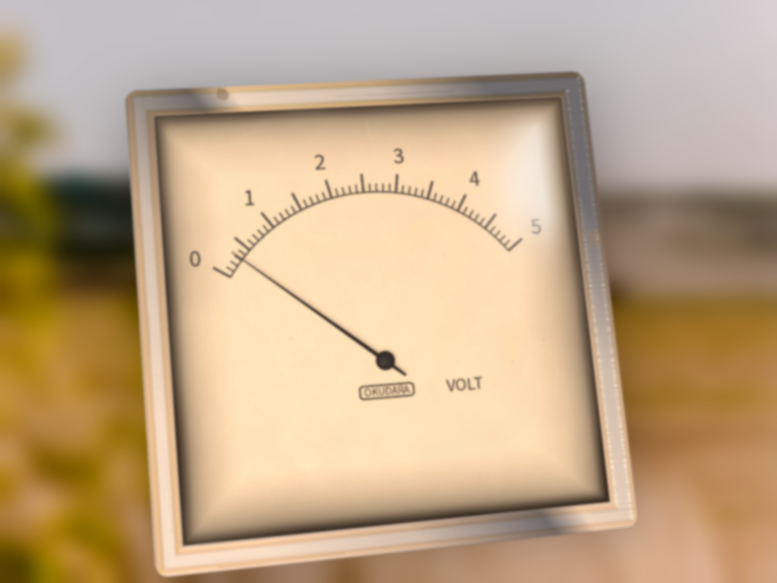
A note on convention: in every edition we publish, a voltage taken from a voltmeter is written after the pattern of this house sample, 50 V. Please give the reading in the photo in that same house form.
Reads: 0.3 V
